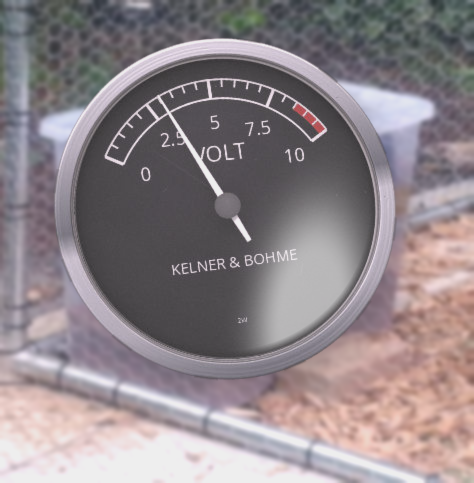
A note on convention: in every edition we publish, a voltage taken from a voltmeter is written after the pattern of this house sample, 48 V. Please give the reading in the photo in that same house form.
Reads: 3 V
